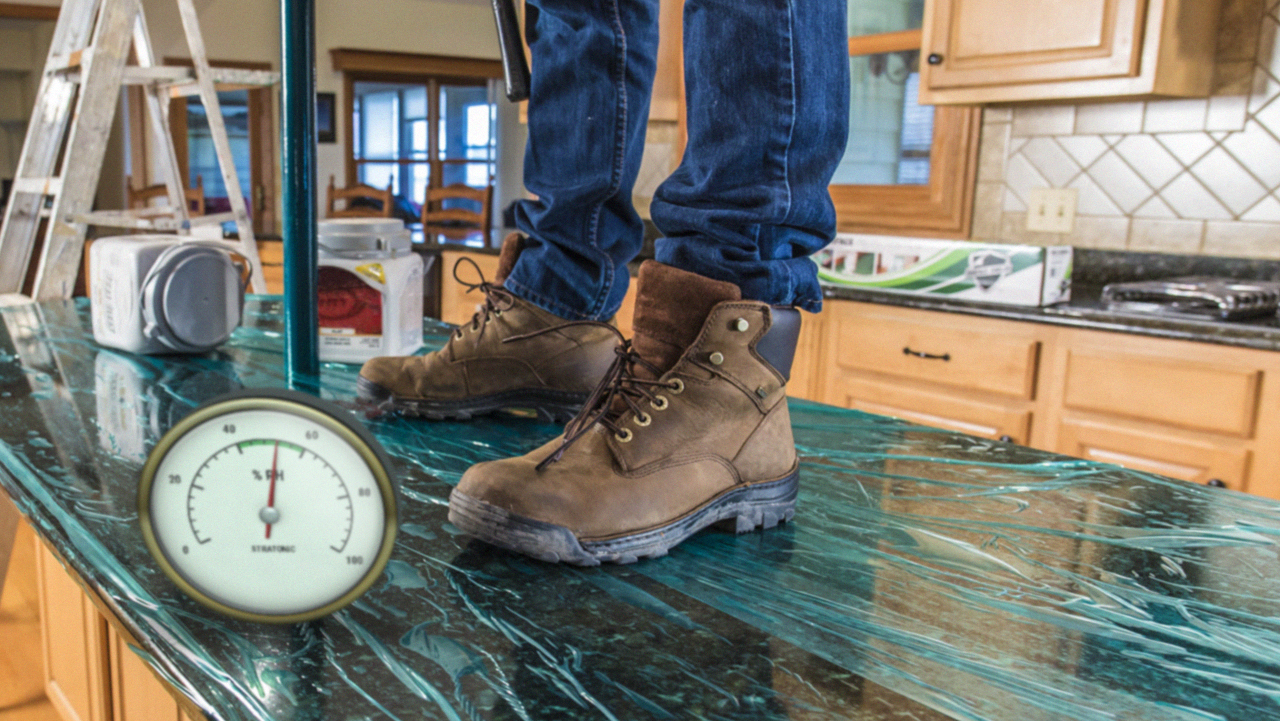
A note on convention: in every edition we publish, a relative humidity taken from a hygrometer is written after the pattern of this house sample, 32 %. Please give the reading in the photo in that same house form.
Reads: 52 %
